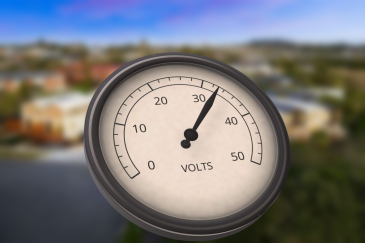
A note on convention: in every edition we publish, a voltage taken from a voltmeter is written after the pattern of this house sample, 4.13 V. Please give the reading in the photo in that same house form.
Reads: 33 V
